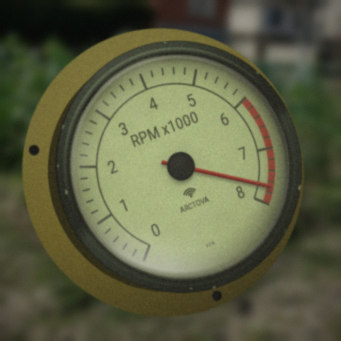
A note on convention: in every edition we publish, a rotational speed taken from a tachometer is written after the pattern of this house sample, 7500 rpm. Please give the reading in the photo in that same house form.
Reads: 7700 rpm
